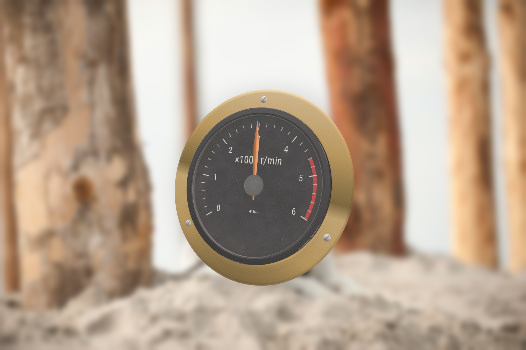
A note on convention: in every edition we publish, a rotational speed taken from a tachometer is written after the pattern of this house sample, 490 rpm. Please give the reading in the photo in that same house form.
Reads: 3000 rpm
